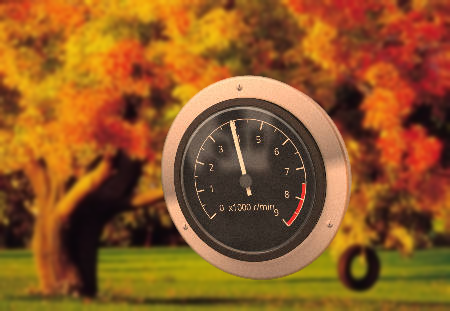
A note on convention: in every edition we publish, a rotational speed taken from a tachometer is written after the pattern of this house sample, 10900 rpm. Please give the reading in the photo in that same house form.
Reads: 4000 rpm
